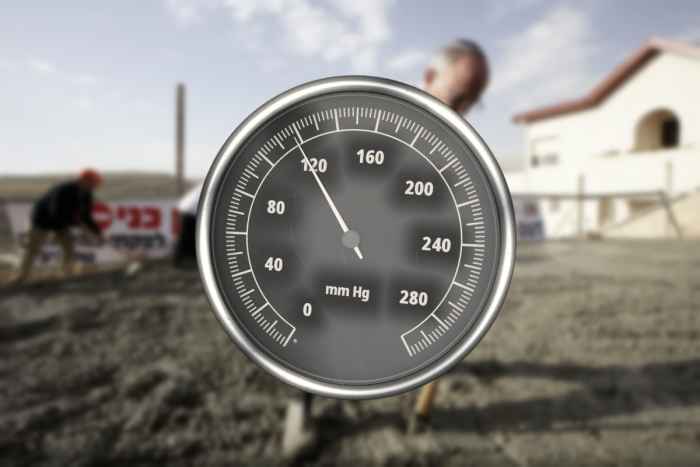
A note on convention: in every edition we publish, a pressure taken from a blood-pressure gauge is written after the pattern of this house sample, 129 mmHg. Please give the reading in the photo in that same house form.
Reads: 118 mmHg
